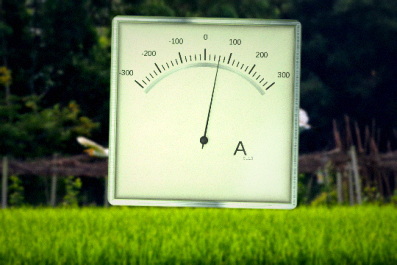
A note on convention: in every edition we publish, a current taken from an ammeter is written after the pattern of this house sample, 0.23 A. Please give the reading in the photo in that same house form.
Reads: 60 A
